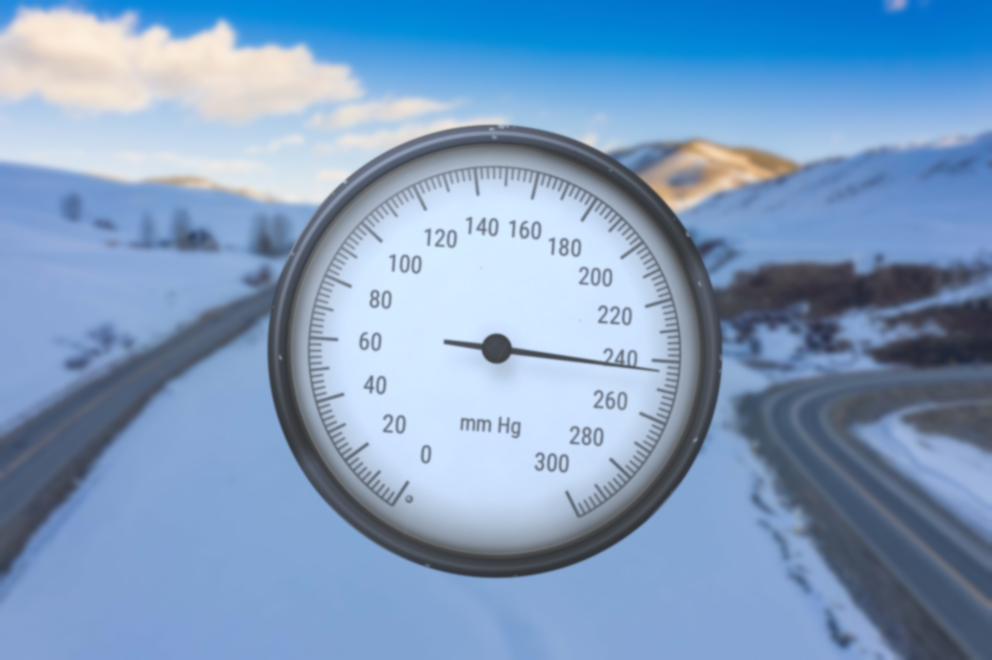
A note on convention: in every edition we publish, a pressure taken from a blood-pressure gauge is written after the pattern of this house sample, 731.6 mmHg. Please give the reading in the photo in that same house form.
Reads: 244 mmHg
